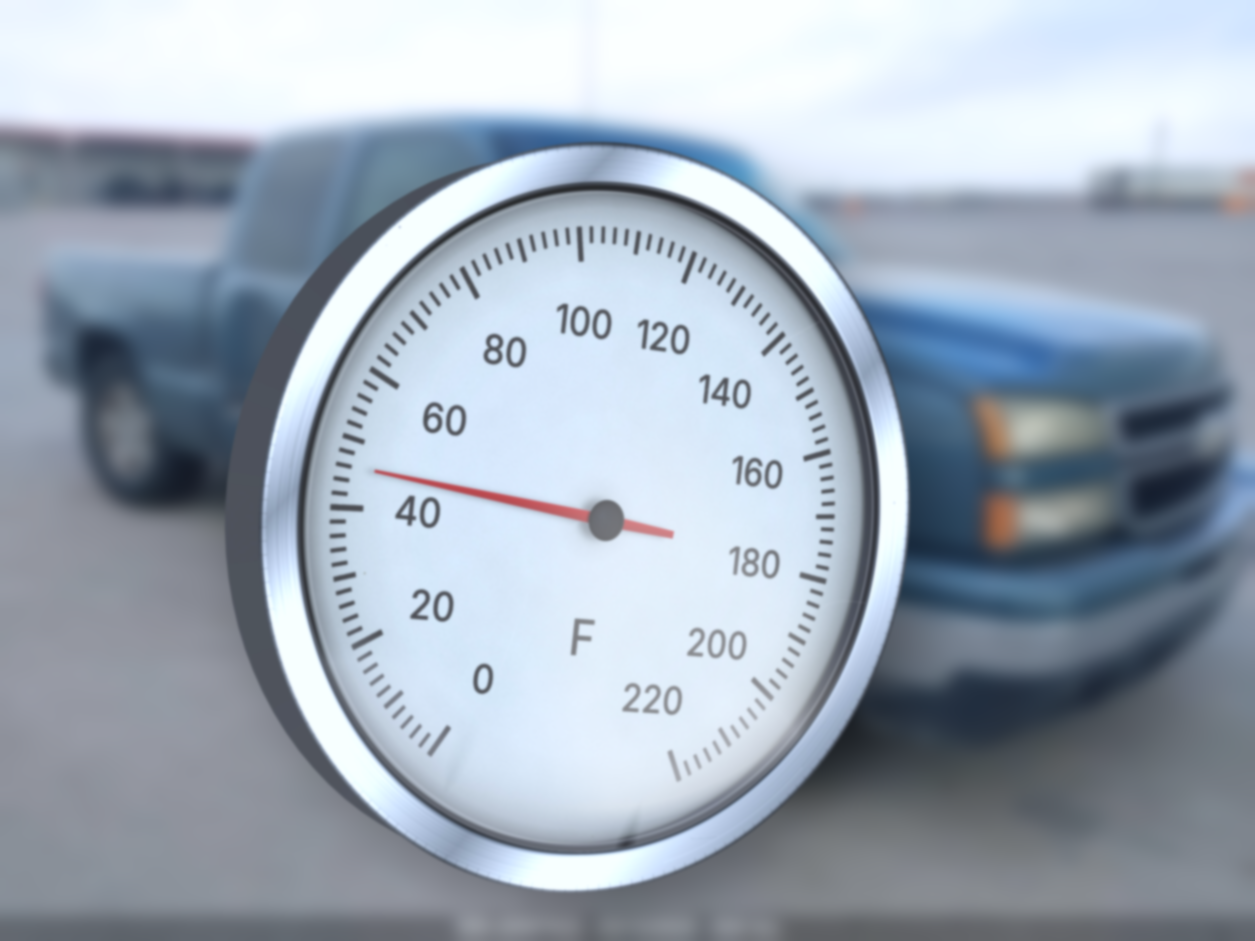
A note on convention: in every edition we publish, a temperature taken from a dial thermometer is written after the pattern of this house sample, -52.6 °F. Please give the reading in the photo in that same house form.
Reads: 46 °F
